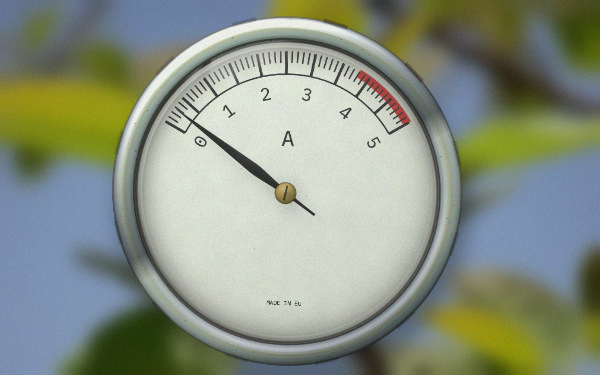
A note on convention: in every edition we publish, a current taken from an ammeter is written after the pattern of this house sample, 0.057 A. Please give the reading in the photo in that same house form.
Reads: 0.3 A
